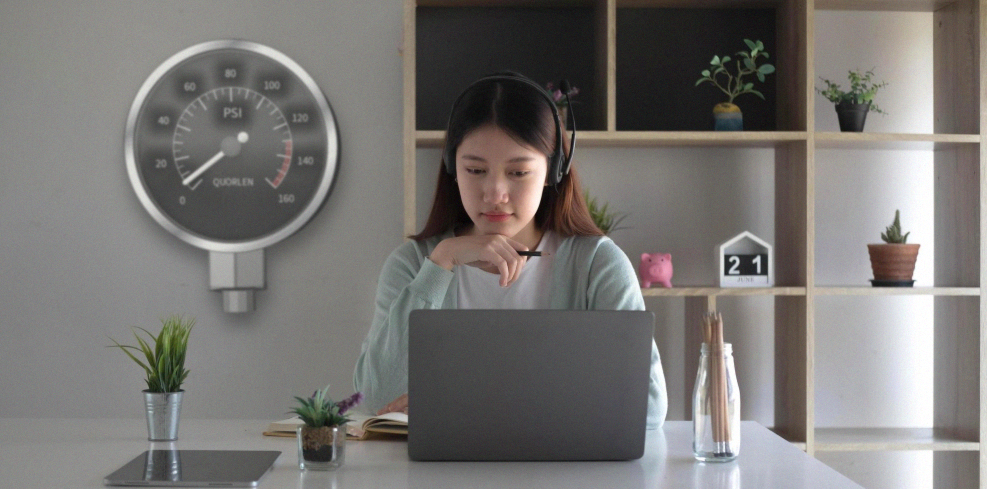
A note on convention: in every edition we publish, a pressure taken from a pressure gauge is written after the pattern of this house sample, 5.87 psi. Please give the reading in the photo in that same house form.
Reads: 5 psi
